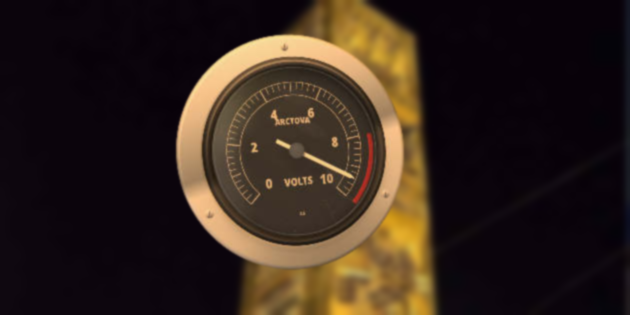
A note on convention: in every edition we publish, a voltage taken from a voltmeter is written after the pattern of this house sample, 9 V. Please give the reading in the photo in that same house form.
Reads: 9.4 V
